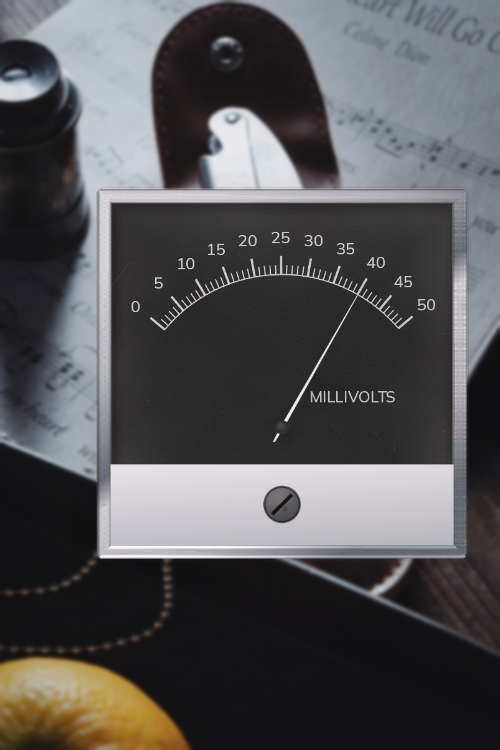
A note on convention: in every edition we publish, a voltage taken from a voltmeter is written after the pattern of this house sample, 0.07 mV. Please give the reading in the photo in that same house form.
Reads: 40 mV
